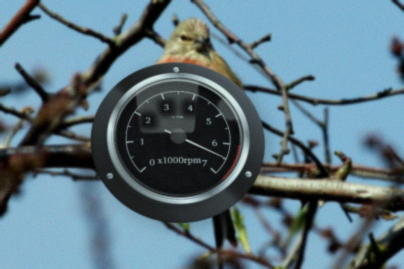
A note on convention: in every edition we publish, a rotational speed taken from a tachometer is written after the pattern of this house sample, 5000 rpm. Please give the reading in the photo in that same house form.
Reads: 6500 rpm
